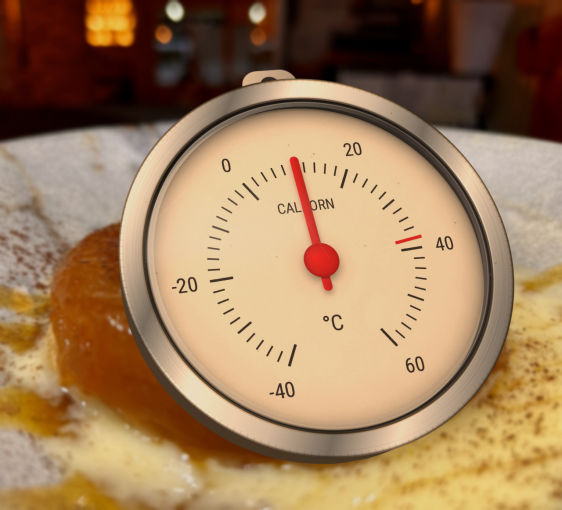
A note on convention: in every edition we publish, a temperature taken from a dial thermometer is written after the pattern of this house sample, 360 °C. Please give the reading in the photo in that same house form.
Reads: 10 °C
